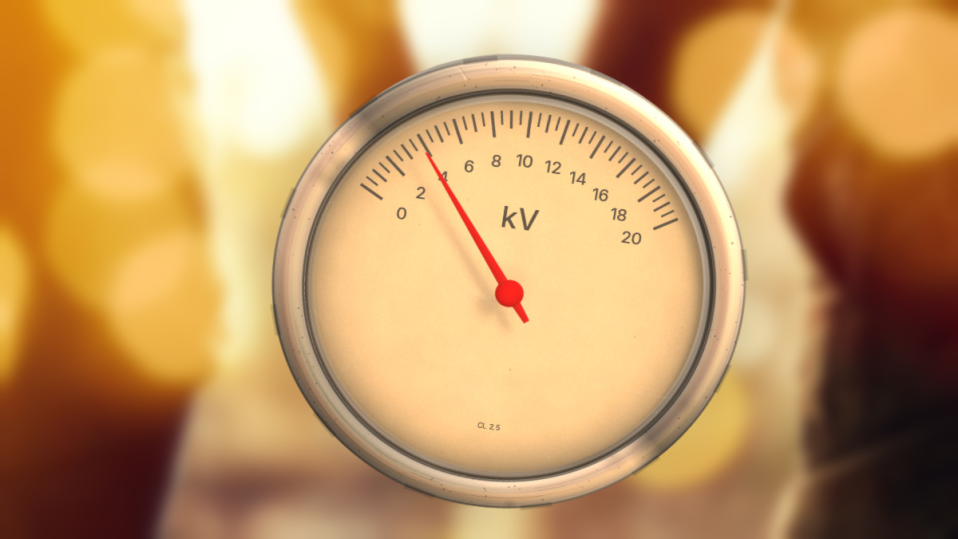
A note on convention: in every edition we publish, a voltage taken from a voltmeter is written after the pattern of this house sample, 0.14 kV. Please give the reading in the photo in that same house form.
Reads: 4 kV
